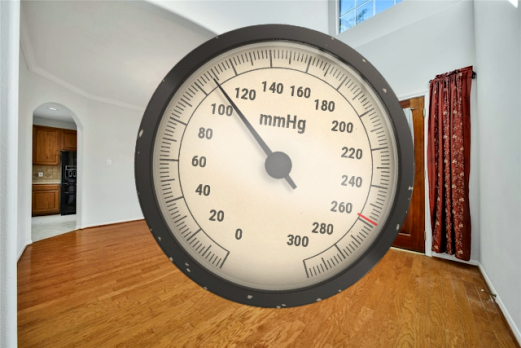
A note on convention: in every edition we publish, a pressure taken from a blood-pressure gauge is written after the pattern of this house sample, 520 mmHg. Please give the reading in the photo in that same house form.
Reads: 108 mmHg
